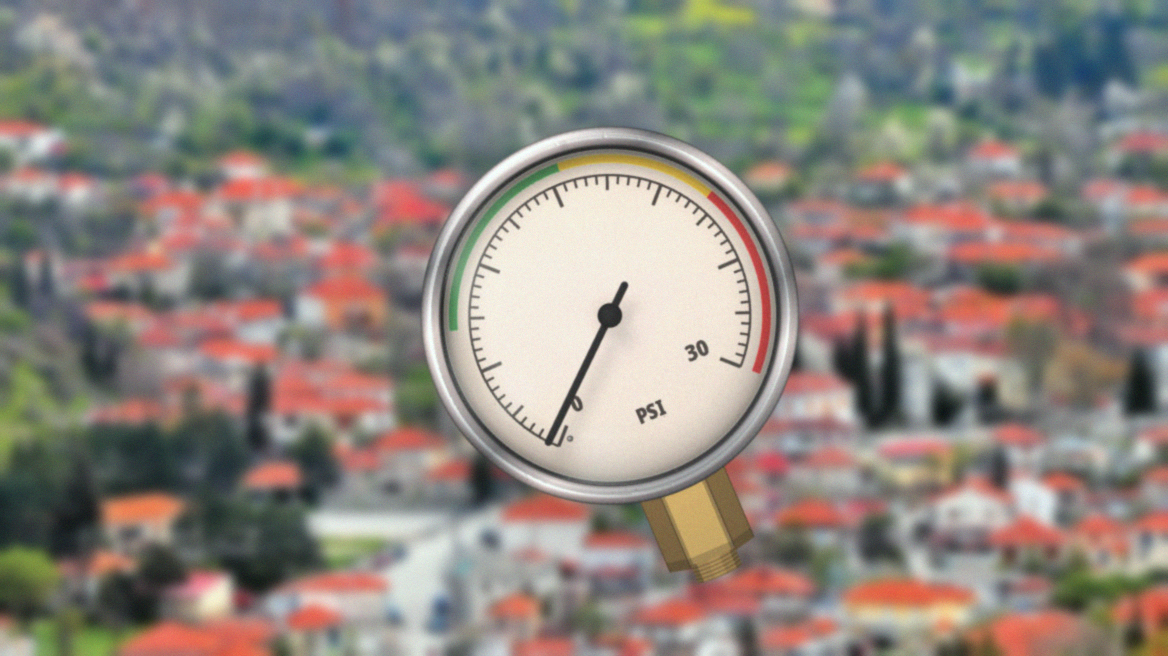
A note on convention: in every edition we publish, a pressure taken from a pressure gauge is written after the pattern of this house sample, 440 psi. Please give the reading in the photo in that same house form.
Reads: 0.5 psi
